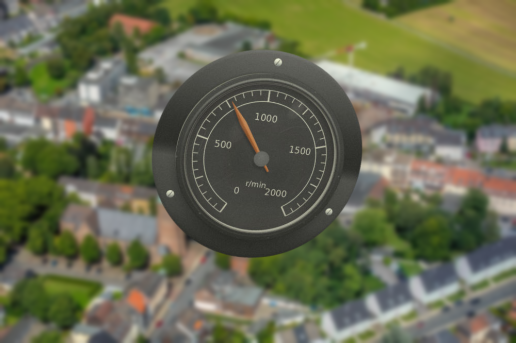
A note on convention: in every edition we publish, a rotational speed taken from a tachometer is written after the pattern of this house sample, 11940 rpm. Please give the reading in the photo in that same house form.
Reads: 775 rpm
